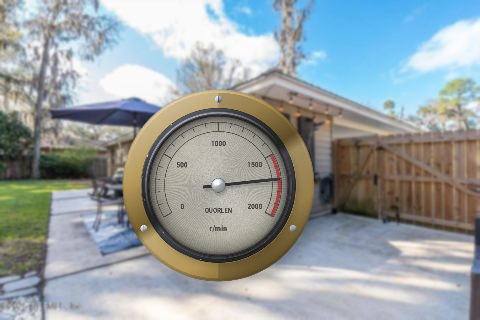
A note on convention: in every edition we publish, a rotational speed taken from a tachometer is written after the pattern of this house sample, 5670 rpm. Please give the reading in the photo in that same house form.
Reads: 1700 rpm
